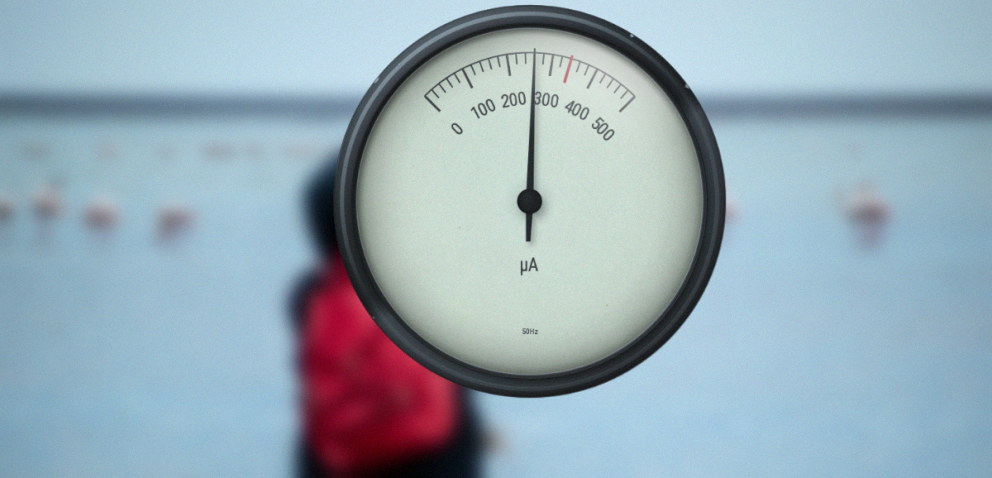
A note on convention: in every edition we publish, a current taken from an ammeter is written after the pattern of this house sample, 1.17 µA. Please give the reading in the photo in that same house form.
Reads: 260 µA
